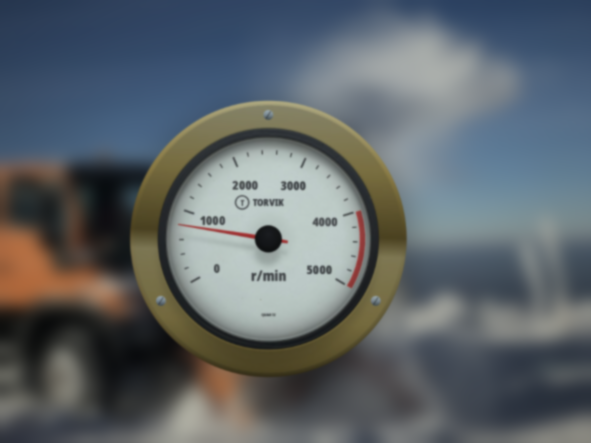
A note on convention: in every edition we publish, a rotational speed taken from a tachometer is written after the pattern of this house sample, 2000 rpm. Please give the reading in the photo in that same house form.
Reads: 800 rpm
